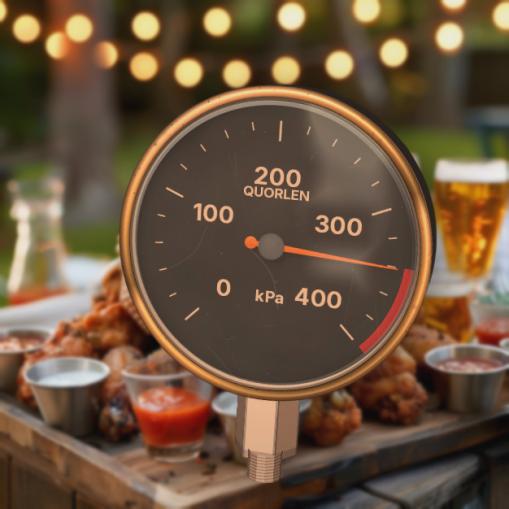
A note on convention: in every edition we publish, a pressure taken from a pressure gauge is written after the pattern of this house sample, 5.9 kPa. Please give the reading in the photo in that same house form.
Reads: 340 kPa
